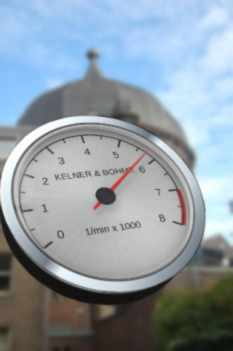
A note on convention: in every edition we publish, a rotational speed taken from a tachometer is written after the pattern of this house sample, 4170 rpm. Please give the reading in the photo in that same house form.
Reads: 5750 rpm
